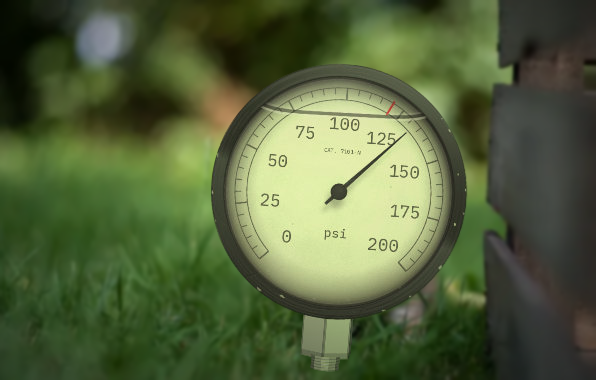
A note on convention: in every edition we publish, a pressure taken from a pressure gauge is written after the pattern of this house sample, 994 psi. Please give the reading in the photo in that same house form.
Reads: 132.5 psi
